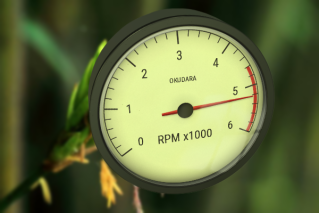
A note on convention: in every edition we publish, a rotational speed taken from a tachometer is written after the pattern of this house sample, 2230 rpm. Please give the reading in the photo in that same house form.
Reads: 5200 rpm
